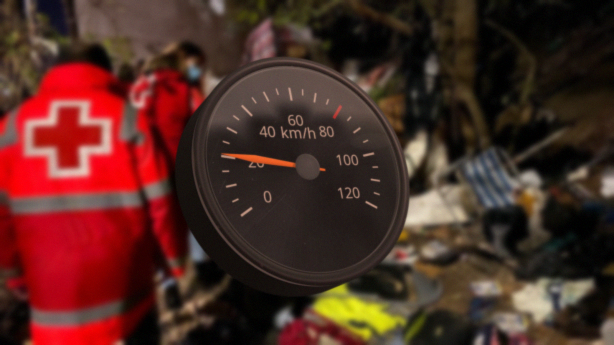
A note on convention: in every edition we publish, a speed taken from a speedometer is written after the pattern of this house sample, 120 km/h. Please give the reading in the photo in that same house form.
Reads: 20 km/h
